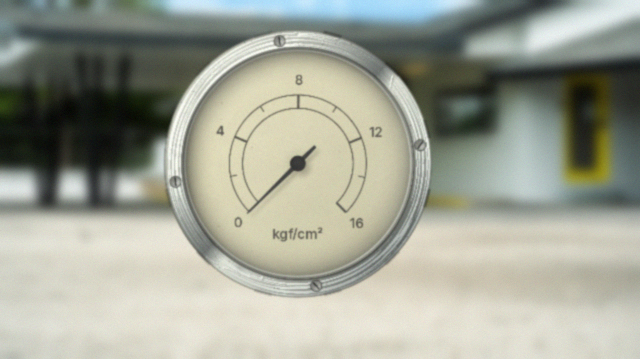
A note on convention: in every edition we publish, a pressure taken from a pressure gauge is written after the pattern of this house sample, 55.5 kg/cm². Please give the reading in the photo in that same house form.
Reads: 0 kg/cm²
